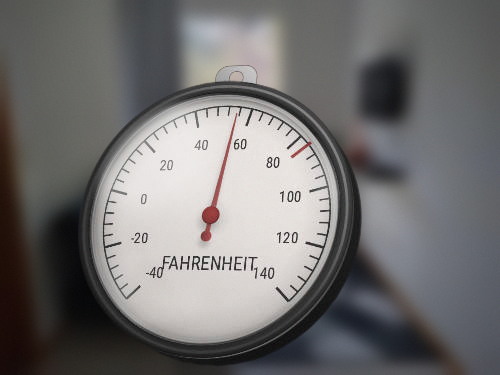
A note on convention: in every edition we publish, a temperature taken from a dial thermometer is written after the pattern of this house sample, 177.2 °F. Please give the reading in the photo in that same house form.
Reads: 56 °F
